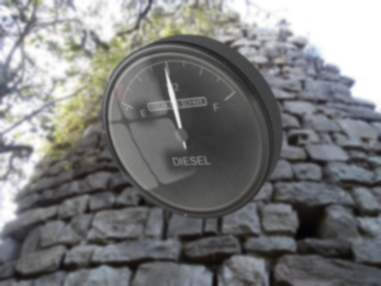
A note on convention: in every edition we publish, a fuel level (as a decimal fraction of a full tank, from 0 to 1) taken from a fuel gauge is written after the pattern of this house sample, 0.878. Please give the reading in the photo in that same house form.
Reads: 0.5
